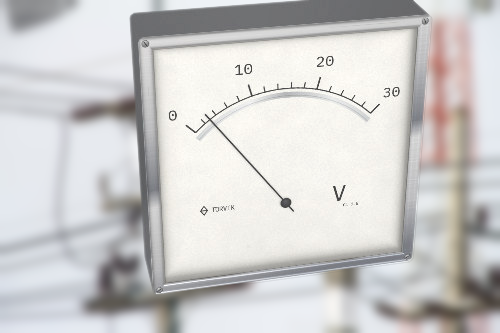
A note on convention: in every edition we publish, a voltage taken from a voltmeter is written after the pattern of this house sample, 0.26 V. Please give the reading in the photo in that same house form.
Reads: 3 V
